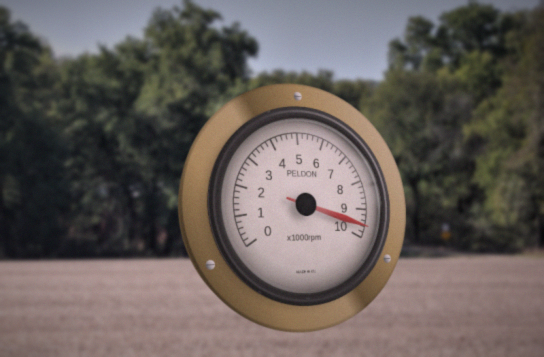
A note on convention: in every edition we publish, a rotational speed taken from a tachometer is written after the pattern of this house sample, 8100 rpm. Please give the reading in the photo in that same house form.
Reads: 9600 rpm
